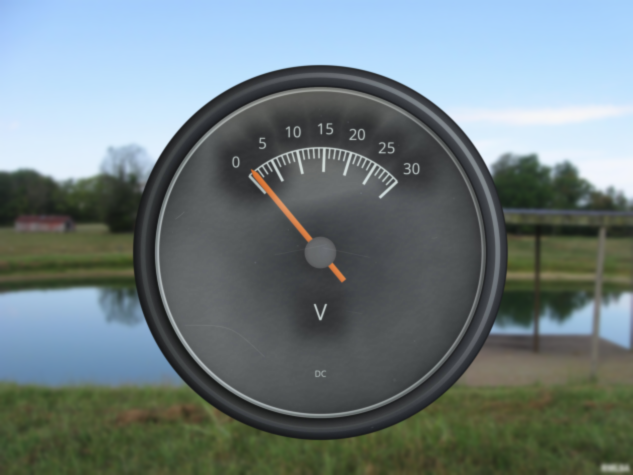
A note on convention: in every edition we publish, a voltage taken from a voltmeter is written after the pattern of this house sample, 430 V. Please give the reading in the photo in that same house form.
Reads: 1 V
